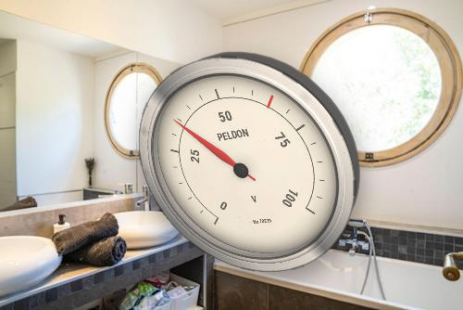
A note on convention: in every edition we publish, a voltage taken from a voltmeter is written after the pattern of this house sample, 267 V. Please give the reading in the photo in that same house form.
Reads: 35 V
